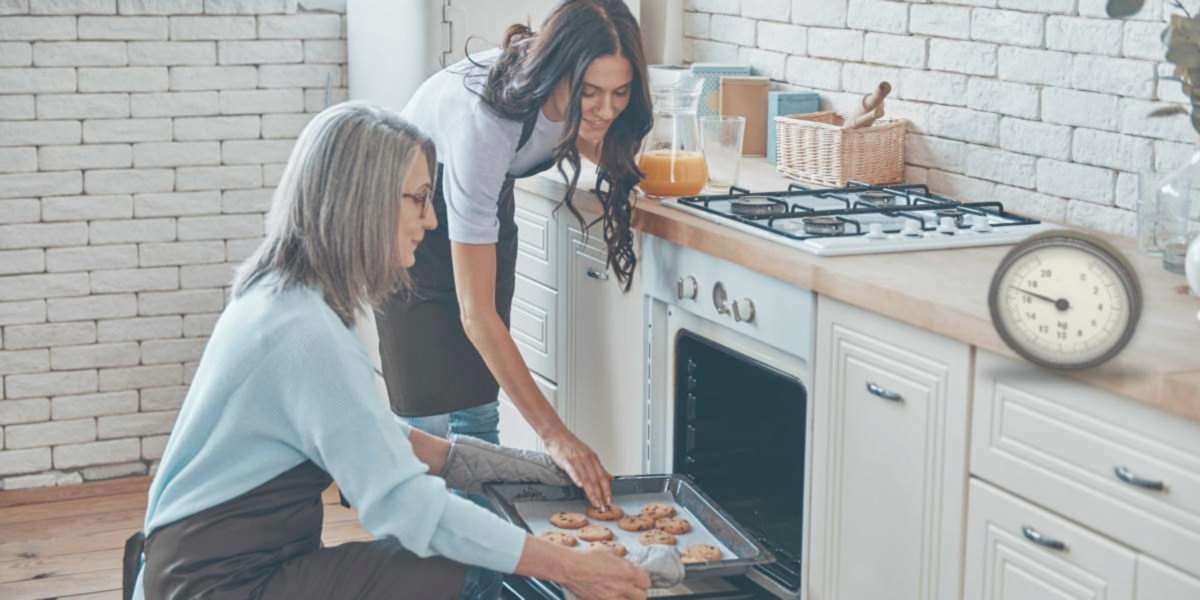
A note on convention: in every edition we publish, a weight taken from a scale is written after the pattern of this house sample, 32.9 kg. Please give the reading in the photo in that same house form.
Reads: 17 kg
